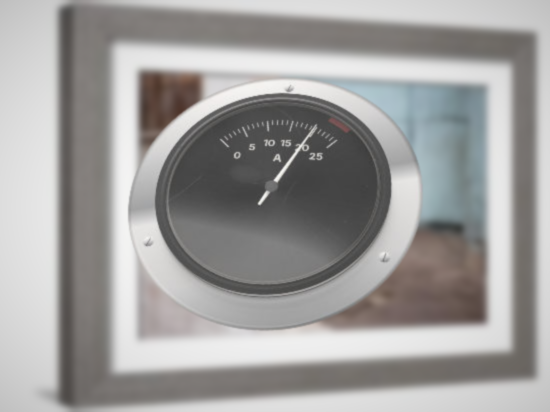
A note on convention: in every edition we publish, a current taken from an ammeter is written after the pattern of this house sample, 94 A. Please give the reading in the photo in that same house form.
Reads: 20 A
